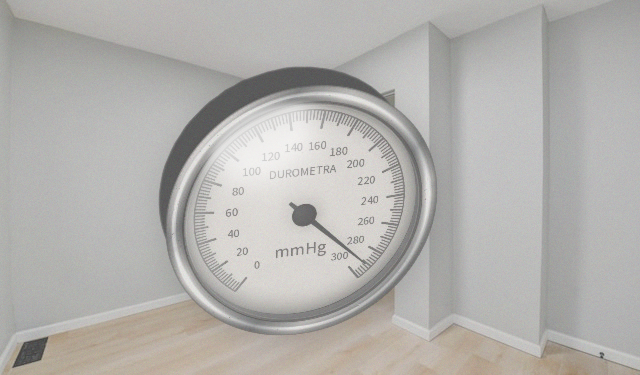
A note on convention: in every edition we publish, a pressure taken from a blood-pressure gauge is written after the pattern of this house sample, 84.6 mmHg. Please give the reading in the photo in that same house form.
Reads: 290 mmHg
